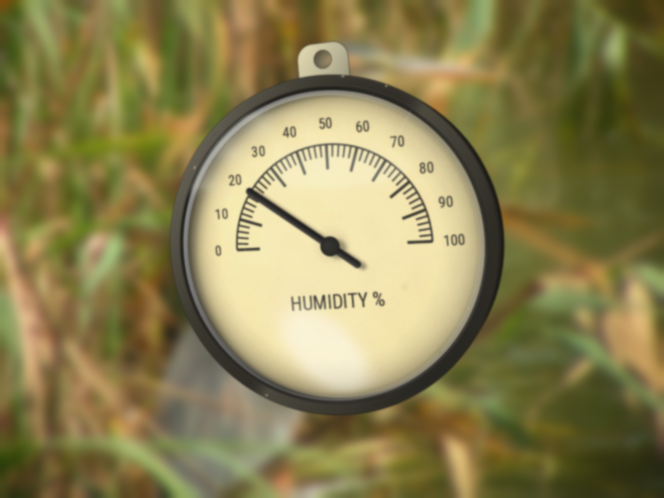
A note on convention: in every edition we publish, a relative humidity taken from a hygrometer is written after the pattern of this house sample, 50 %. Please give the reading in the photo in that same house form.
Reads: 20 %
